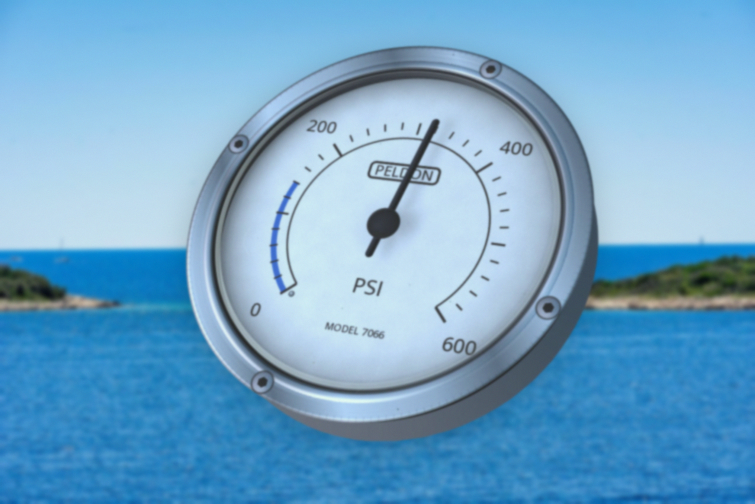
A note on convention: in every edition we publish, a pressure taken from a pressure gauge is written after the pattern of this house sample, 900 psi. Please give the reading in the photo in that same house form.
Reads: 320 psi
